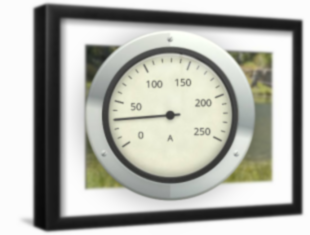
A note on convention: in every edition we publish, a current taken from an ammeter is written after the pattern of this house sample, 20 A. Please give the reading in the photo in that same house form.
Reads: 30 A
